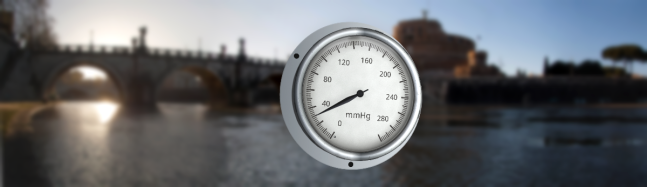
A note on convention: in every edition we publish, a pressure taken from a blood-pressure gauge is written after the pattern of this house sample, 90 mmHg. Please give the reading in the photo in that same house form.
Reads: 30 mmHg
